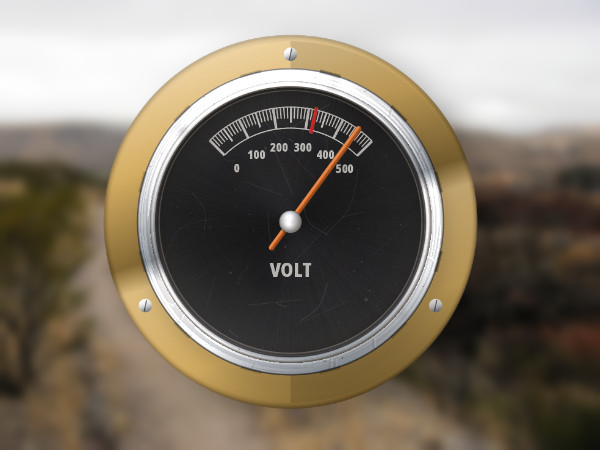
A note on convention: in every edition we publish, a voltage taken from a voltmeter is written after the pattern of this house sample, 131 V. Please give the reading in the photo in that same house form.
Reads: 450 V
